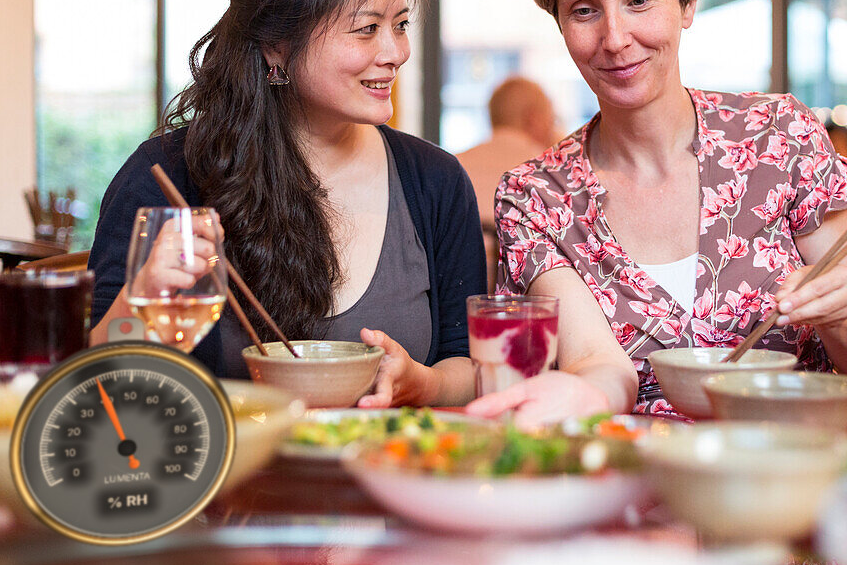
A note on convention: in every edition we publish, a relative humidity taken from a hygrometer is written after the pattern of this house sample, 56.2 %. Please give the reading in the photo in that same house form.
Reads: 40 %
